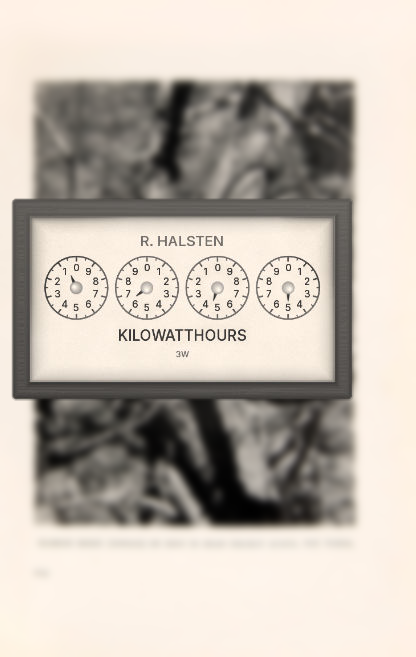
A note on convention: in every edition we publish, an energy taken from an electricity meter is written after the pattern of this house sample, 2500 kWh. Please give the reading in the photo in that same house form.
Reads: 645 kWh
